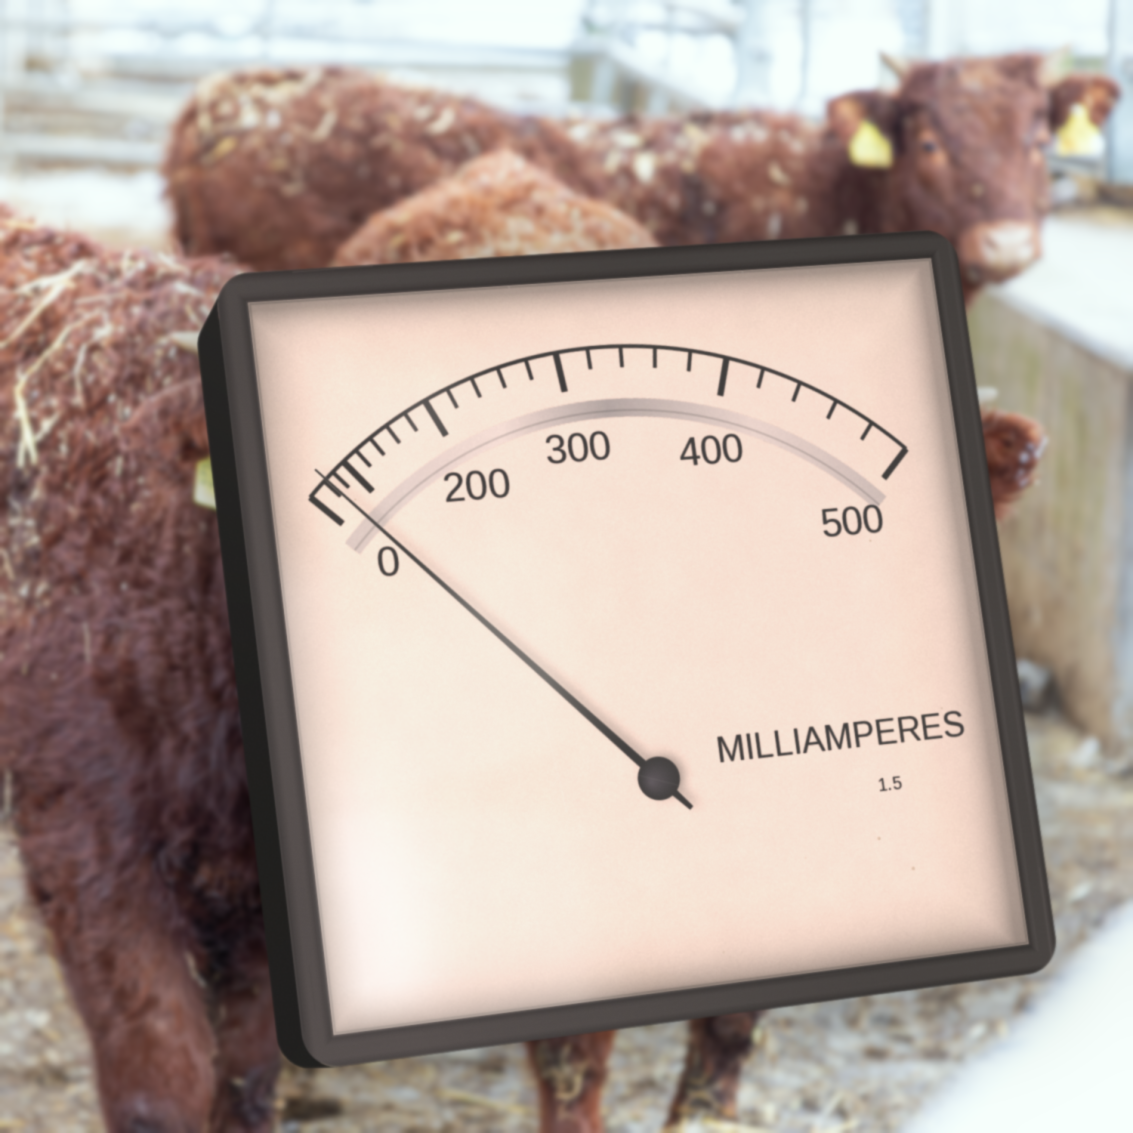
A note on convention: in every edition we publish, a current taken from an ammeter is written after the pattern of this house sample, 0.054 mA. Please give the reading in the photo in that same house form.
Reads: 60 mA
